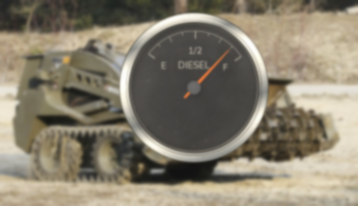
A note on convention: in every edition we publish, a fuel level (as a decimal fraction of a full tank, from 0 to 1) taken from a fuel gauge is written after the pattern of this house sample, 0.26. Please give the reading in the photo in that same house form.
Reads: 0.875
